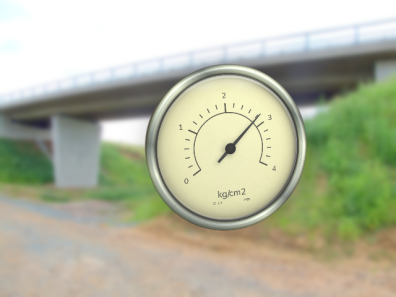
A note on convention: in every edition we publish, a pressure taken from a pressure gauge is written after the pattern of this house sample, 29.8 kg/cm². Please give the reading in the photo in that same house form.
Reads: 2.8 kg/cm²
